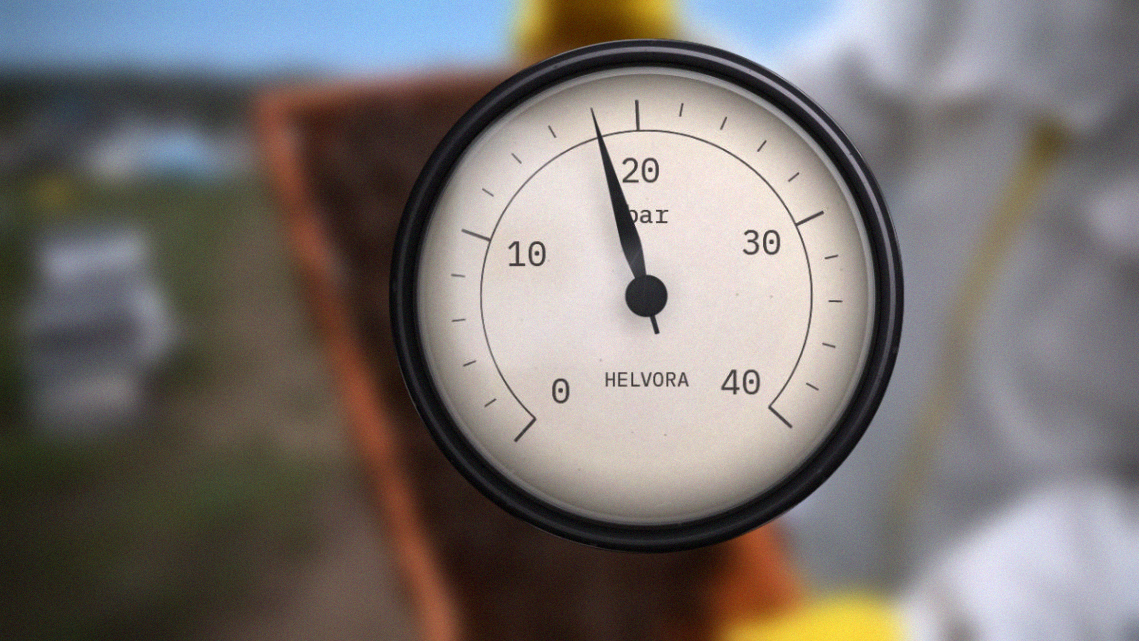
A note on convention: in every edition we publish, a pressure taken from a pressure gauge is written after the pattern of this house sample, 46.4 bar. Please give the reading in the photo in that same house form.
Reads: 18 bar
